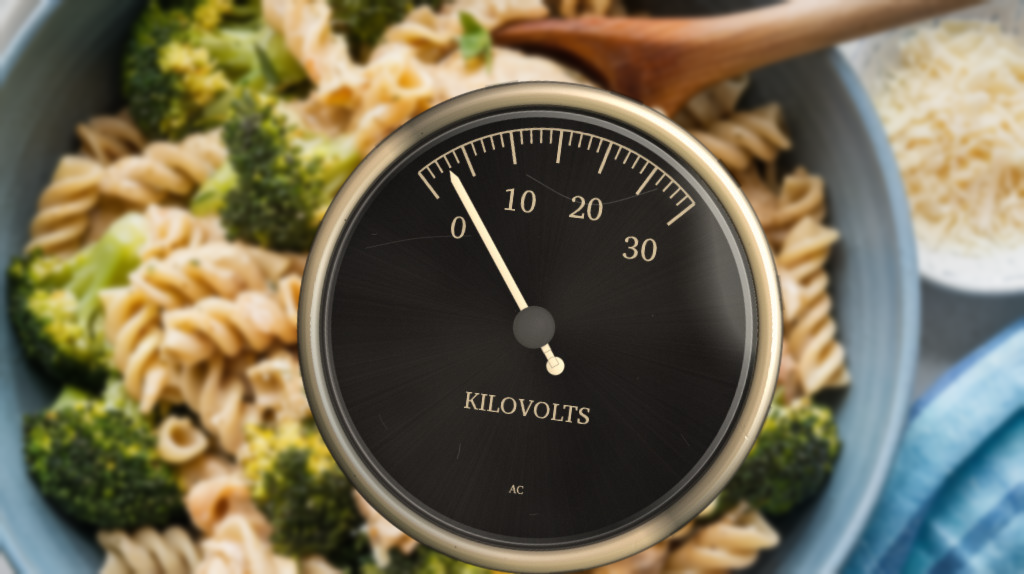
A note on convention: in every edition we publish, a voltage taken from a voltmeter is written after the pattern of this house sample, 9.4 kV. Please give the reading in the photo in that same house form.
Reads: 3 kV
